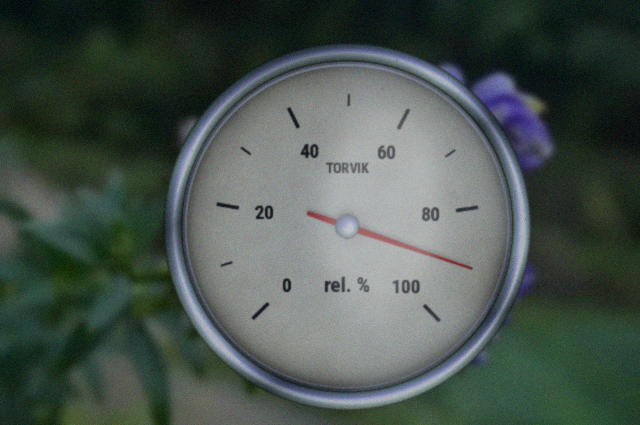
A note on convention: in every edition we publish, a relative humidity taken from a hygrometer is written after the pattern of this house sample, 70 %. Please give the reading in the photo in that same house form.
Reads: 90 %
